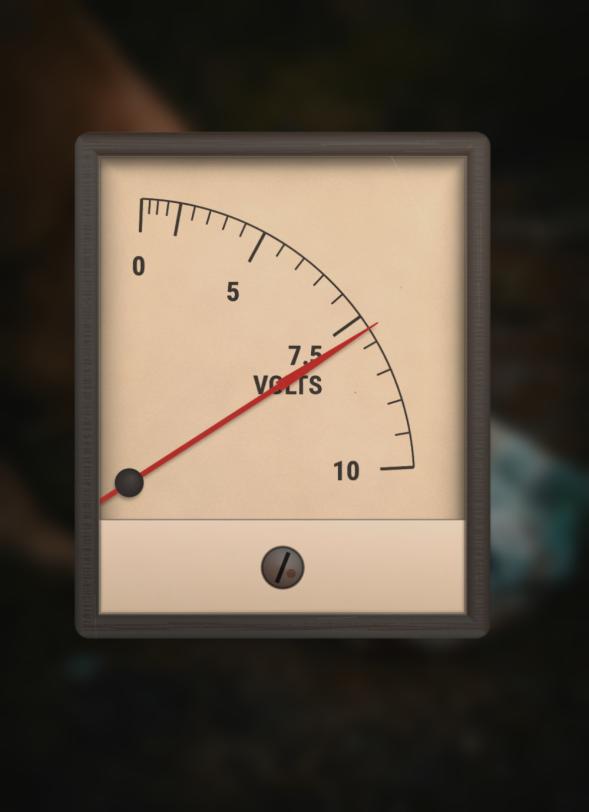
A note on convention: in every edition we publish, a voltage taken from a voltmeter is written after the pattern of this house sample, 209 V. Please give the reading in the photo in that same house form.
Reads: 7.75 V
